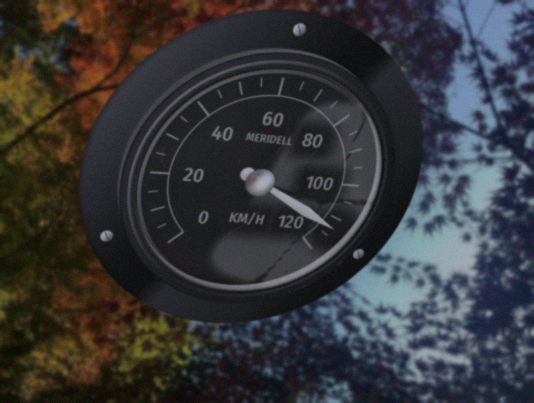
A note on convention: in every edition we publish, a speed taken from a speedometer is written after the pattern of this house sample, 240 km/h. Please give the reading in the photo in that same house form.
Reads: 112.5 km/h
